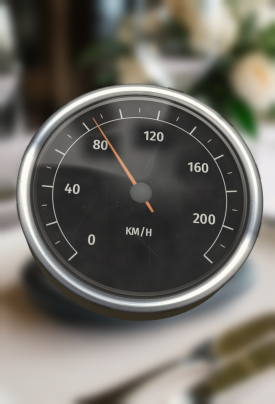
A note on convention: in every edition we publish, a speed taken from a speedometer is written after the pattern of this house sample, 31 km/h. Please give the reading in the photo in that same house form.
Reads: 85 km/h
